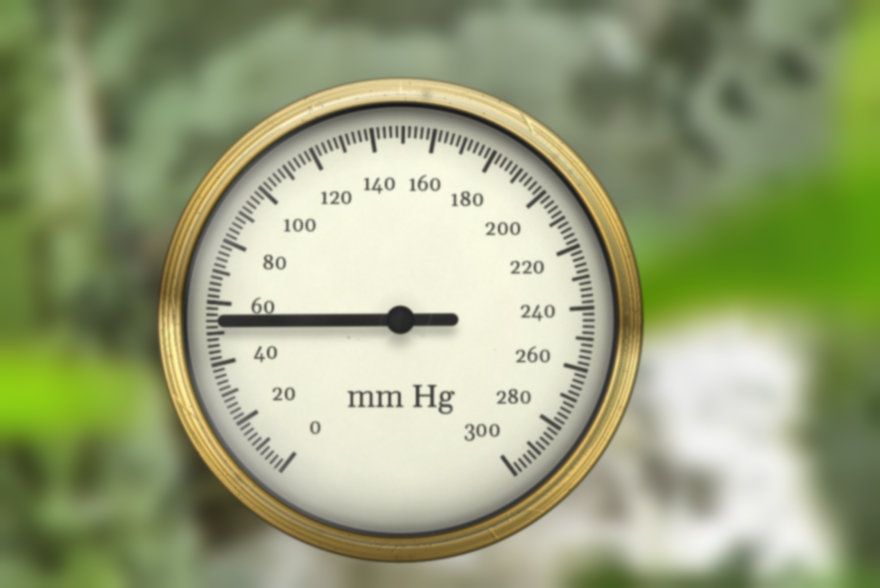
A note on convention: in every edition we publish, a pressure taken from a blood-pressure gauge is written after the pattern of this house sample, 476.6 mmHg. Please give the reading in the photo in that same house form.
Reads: 54 mmHg
